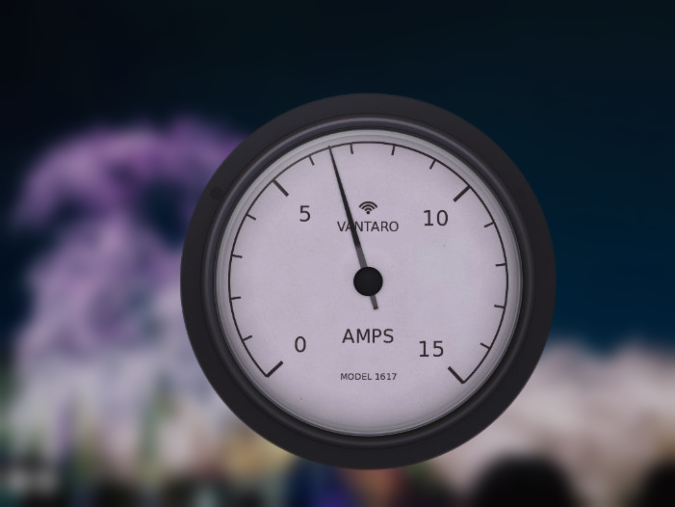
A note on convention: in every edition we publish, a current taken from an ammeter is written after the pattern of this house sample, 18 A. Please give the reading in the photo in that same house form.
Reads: 6.5 A
